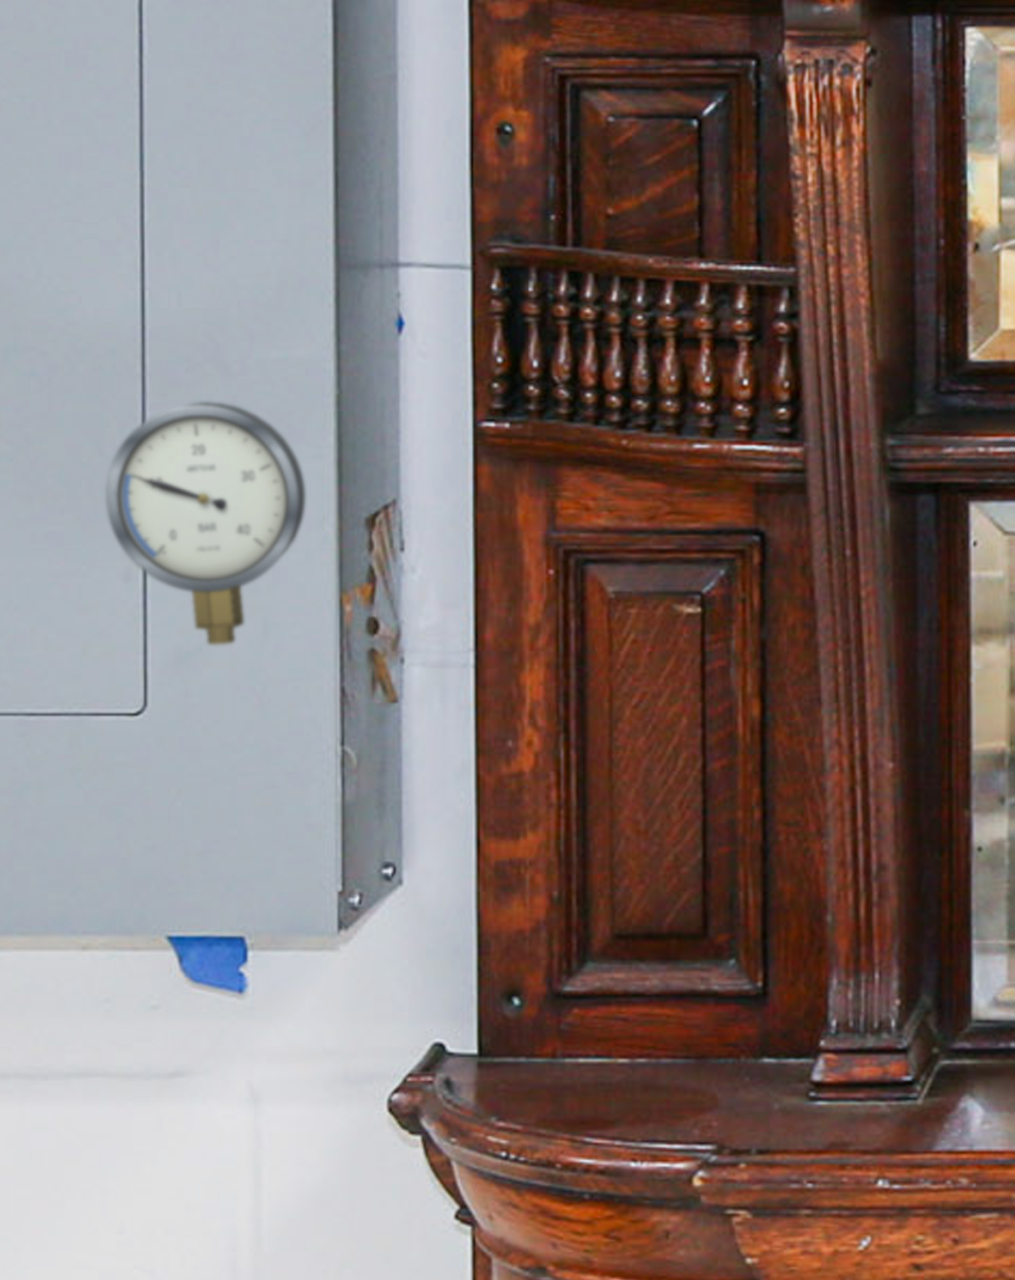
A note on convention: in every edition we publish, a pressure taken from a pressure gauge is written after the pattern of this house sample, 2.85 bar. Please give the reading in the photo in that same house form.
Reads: 10 bar
